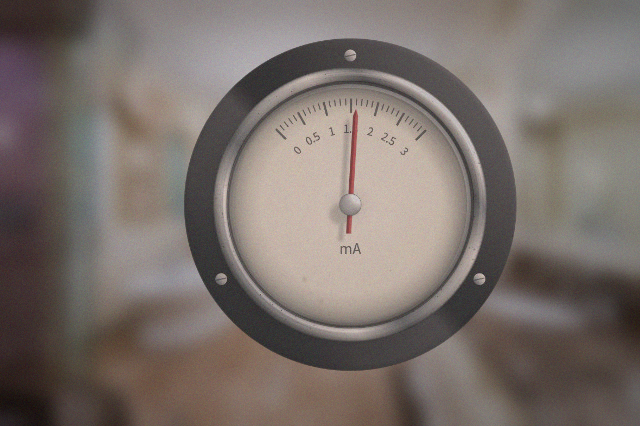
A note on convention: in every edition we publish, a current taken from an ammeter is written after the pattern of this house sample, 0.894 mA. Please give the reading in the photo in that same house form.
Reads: 1.6 mA
